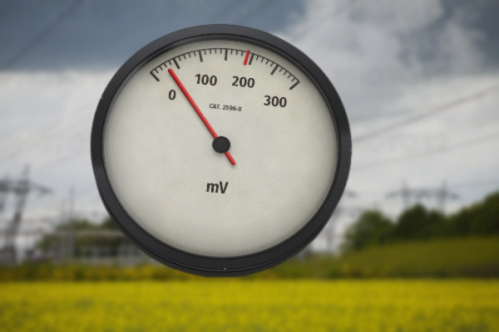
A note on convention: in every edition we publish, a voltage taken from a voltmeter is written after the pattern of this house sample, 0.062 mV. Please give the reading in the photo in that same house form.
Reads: 30 mV
